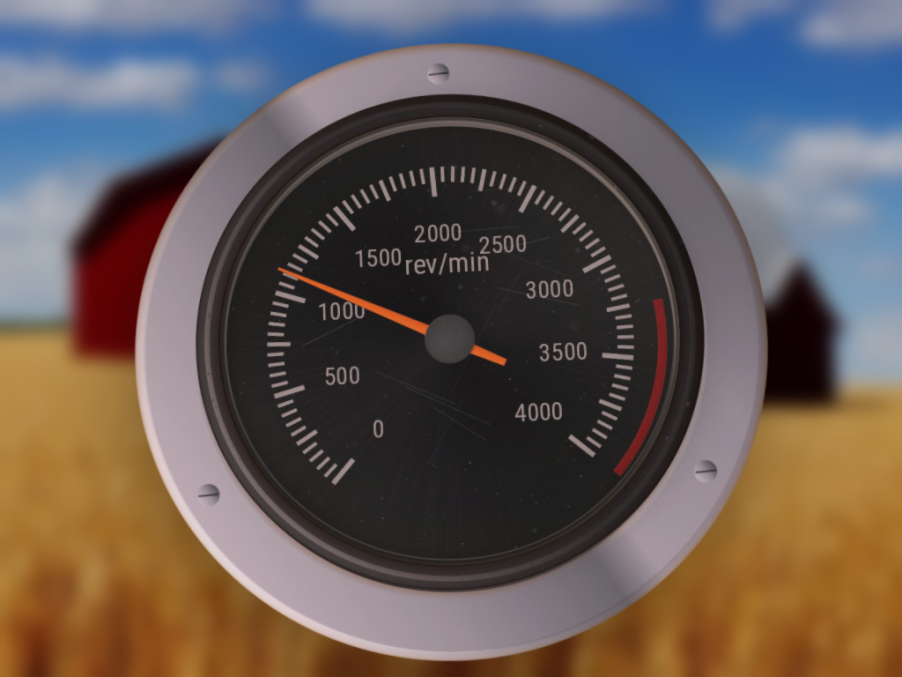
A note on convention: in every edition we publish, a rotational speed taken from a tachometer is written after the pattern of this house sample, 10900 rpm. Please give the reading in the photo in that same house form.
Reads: 1100 rpm
